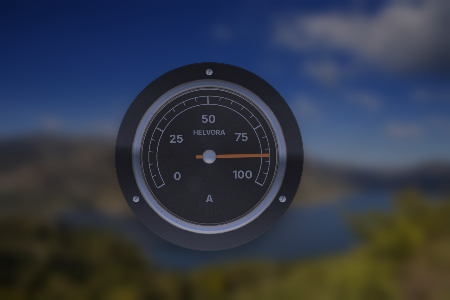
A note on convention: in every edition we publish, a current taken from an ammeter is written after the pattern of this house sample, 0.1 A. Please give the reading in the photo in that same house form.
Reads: 87.5 A
